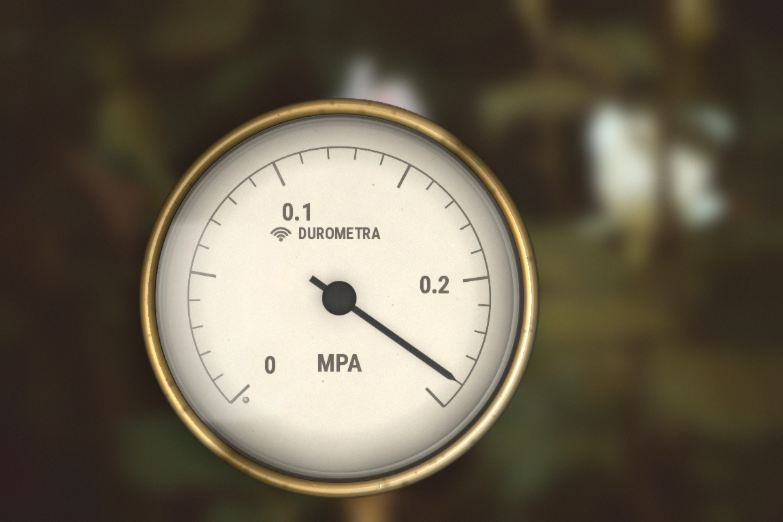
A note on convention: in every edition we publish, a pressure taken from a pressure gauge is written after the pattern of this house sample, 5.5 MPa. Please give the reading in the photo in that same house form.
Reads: 0.24 MPa
